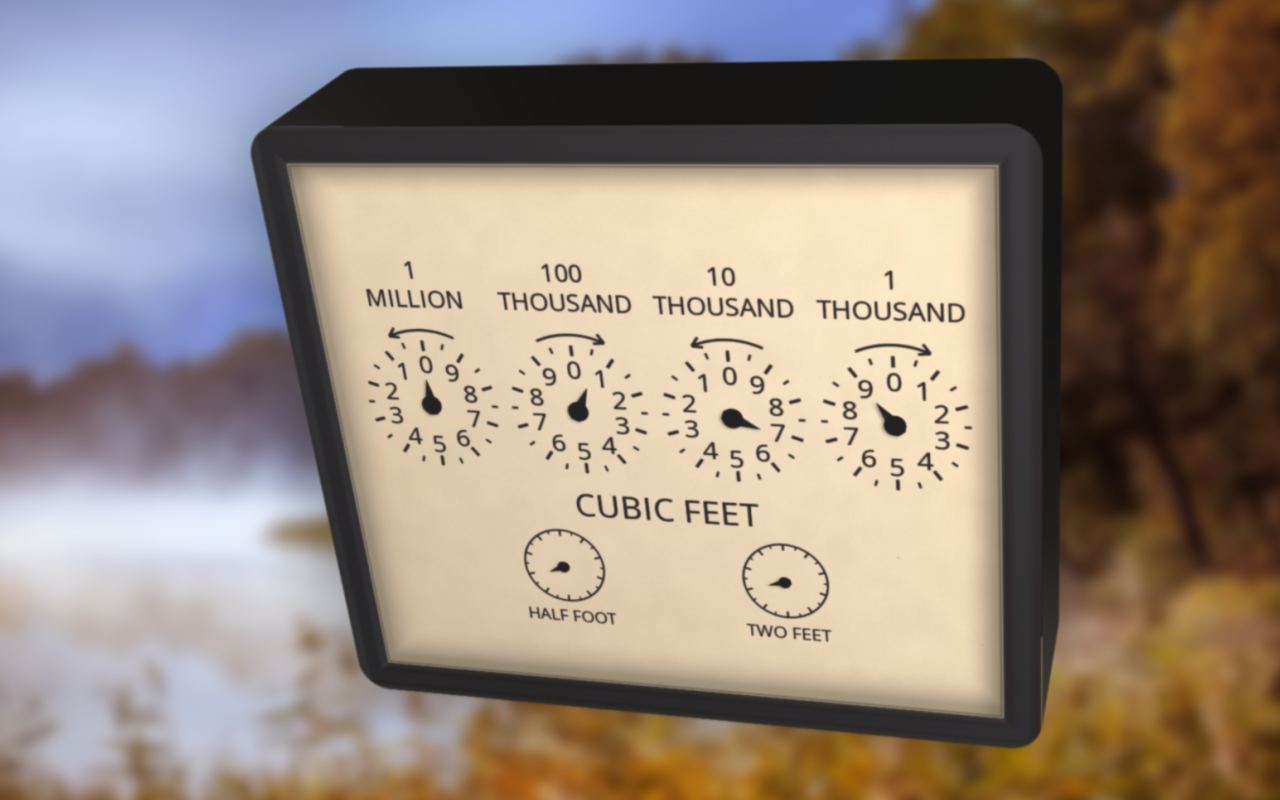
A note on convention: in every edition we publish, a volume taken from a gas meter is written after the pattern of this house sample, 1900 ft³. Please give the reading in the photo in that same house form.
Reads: 6900 ft³
